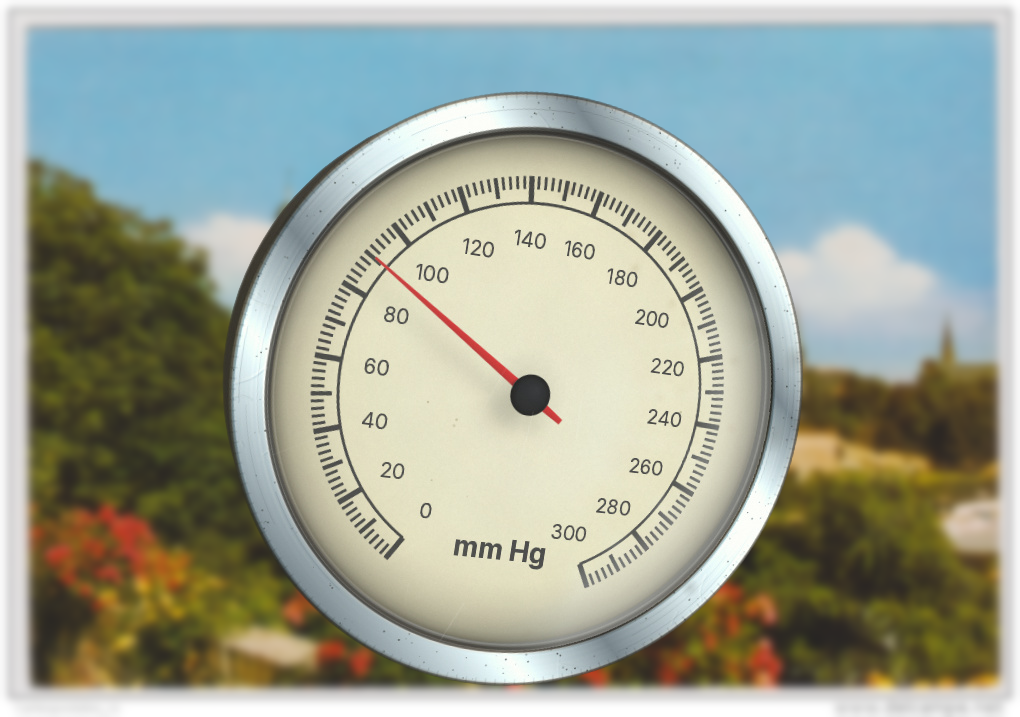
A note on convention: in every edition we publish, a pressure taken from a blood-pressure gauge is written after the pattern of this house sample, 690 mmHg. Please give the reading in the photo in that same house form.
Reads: 90 mmHg
